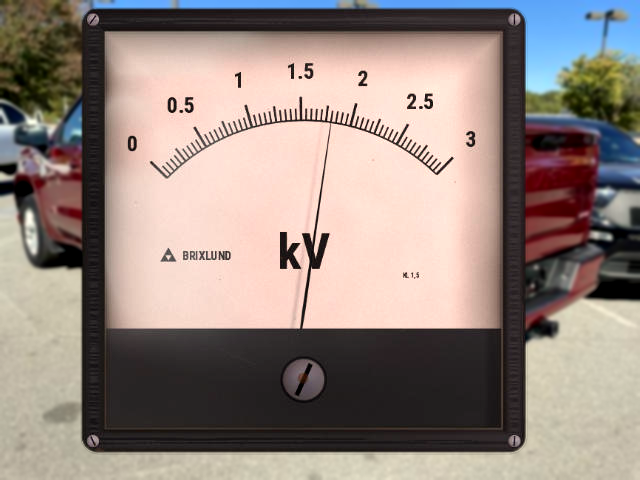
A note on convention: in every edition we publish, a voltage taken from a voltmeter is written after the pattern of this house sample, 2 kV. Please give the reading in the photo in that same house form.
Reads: 1.8 kV
